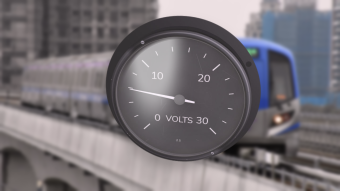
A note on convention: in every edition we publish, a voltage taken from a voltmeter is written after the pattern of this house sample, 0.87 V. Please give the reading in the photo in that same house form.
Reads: 6 V
